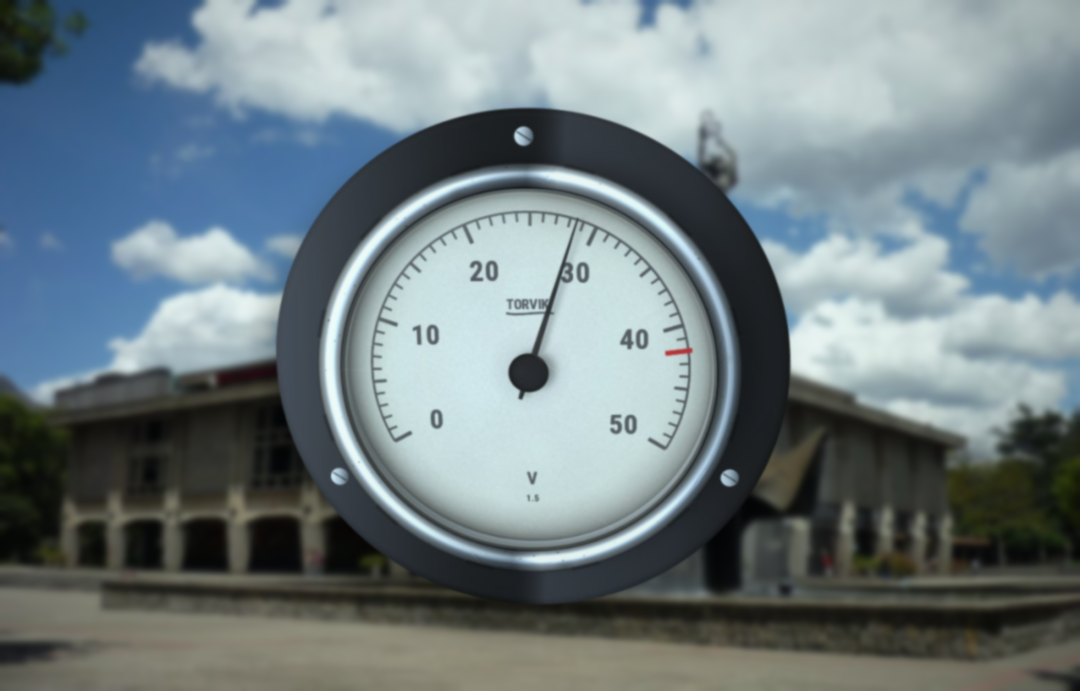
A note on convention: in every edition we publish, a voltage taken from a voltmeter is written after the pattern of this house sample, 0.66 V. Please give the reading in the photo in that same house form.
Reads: 28.5 V
